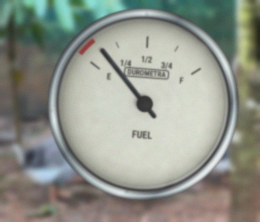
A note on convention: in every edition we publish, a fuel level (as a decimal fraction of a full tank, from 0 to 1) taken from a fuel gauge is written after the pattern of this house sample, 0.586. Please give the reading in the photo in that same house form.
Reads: 0.125
